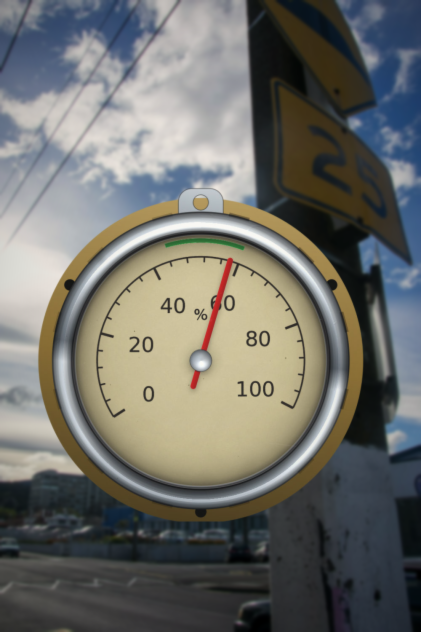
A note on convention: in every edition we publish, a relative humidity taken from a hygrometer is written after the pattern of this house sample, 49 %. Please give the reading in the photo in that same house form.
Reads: 58 %
